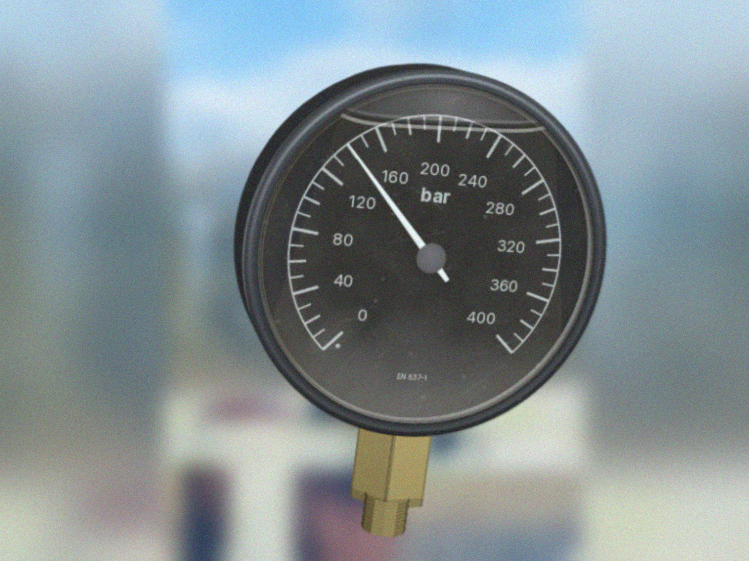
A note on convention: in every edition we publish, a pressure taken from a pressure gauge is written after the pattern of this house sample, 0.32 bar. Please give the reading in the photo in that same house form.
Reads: 140 bar
